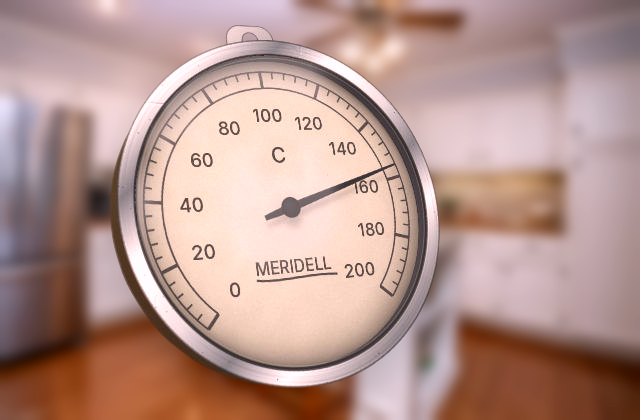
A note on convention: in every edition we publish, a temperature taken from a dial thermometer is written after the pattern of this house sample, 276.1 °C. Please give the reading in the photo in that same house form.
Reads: 156 °C
